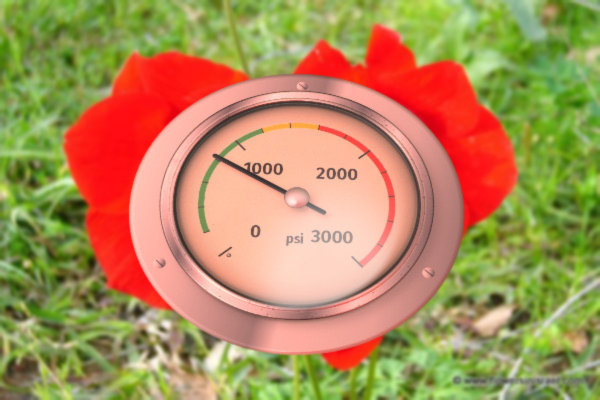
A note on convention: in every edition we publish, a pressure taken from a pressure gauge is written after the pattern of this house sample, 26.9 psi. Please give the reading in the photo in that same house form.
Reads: 800 psi
